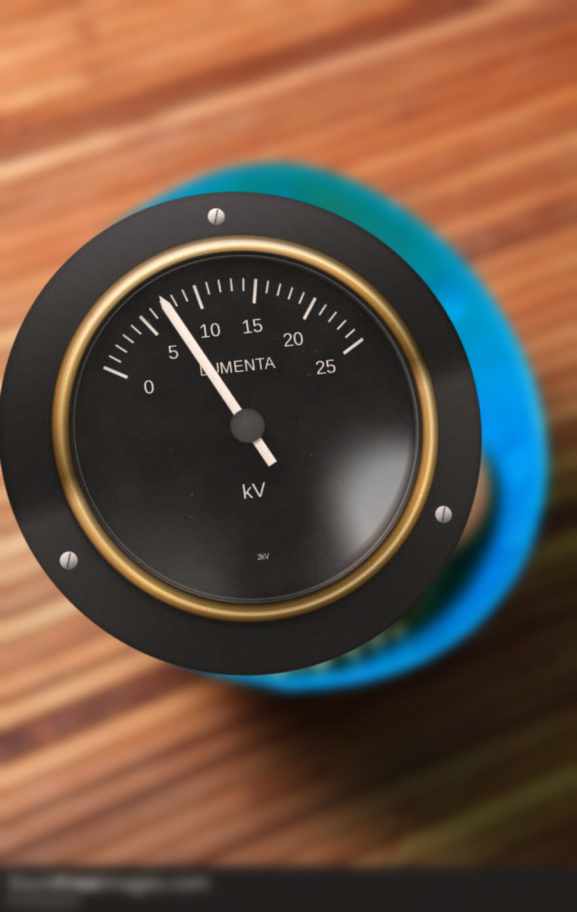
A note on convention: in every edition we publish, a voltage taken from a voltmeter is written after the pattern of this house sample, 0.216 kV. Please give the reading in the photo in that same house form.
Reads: 7 kV
